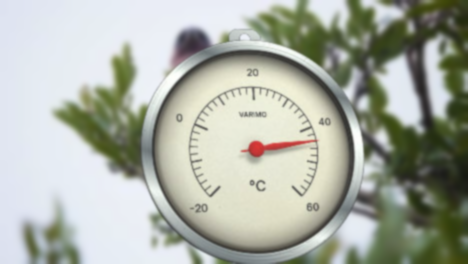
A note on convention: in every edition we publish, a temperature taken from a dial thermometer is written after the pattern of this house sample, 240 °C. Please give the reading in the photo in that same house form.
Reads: 44 °C
